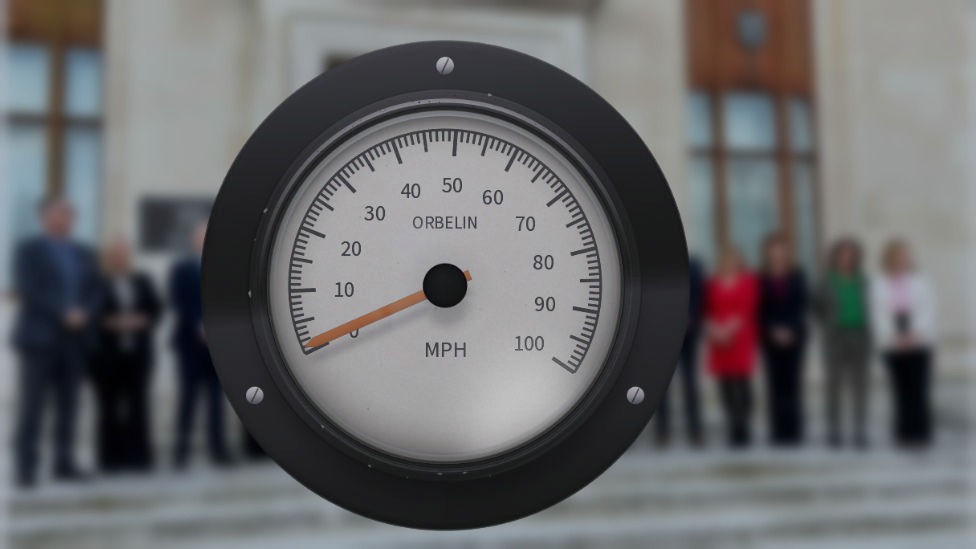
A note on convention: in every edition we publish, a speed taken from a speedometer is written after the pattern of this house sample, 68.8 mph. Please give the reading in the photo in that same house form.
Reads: 1 mph
